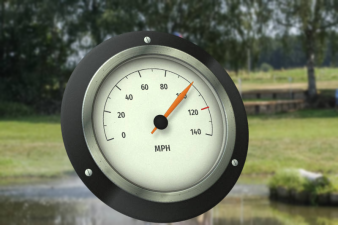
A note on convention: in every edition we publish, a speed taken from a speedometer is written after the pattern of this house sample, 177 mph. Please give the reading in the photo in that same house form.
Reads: 100 mph
